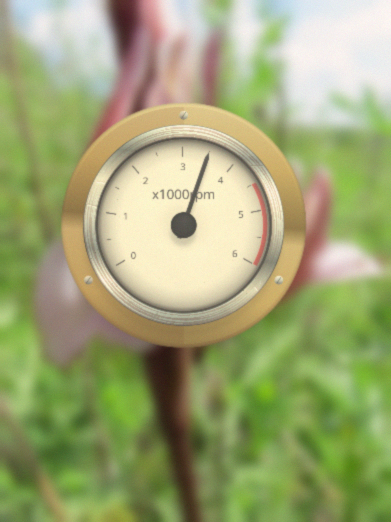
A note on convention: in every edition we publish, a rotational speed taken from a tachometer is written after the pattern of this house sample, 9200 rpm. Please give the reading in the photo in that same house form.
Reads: 3500 rpm
